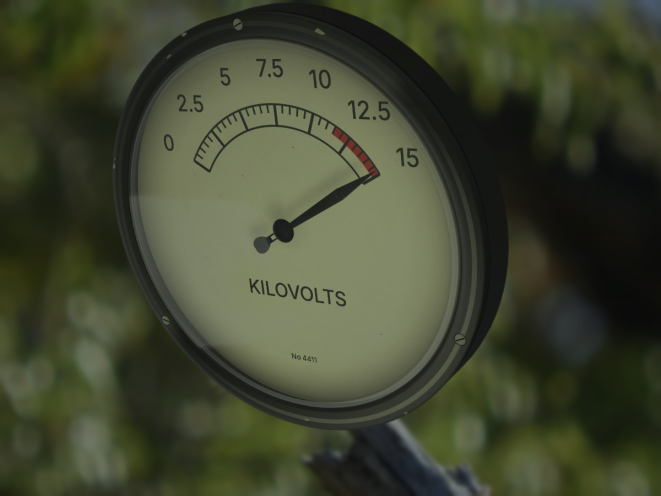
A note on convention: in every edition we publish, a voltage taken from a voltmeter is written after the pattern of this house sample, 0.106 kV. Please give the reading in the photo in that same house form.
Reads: 14.75 kV
